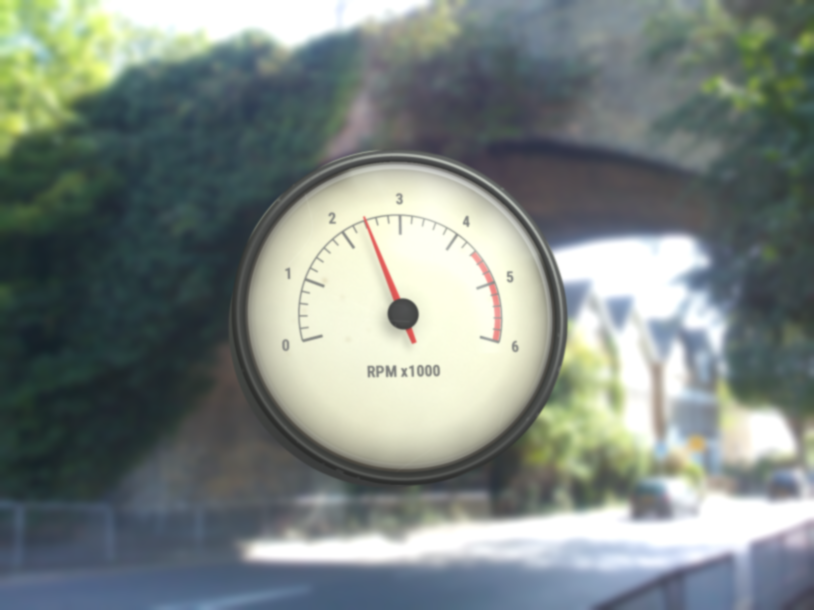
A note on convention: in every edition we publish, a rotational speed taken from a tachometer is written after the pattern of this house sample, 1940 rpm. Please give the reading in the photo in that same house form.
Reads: 2400 rpm
